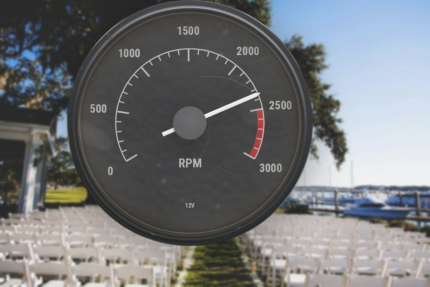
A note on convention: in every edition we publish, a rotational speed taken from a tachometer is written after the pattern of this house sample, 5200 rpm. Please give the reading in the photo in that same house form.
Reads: 2350 rpm
